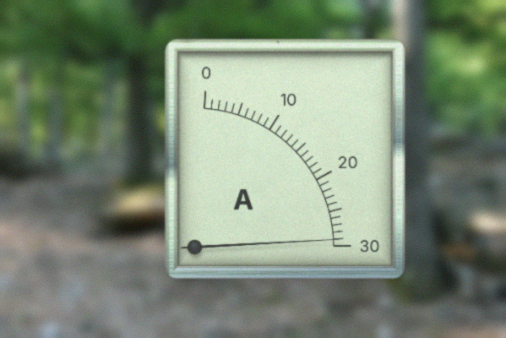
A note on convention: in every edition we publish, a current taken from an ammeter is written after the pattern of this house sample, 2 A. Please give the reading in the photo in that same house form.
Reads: 29 A
